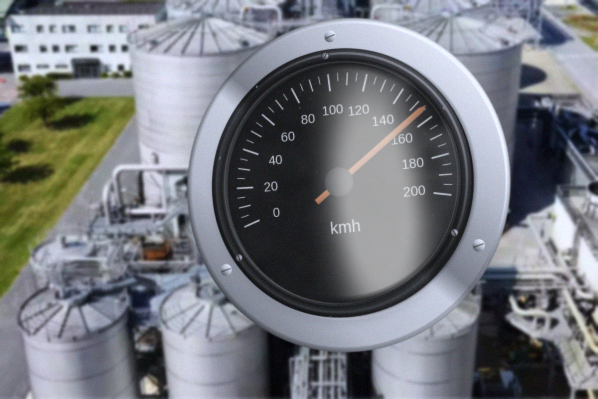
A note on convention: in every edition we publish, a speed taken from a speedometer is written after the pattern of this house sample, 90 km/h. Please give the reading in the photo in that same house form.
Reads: 155 km/h
